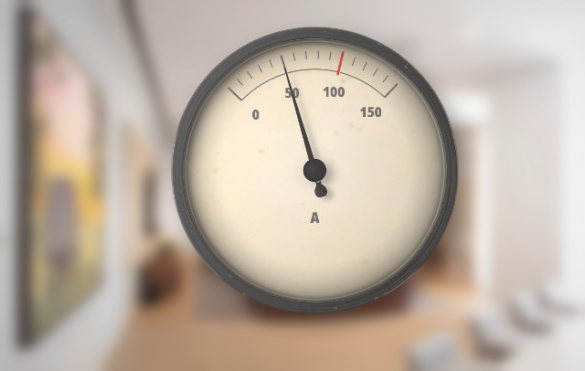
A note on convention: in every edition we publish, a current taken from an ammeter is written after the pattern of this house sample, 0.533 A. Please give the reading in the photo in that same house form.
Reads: 50 A
